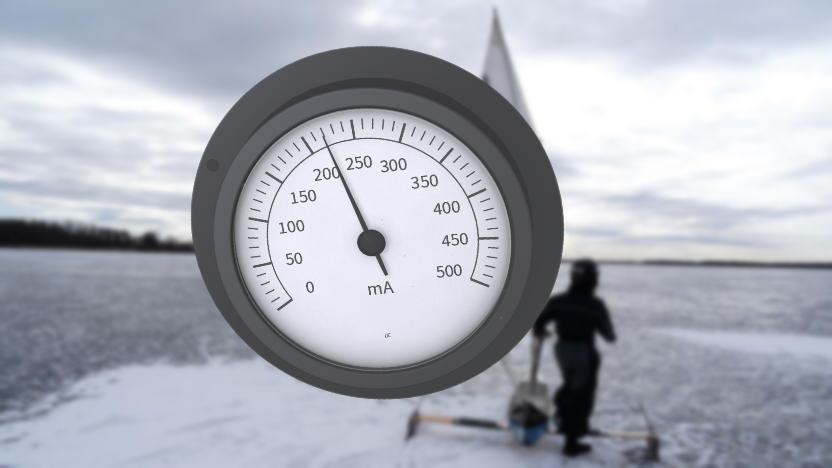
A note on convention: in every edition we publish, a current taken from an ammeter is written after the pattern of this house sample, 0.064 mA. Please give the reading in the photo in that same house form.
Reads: 220 mA
